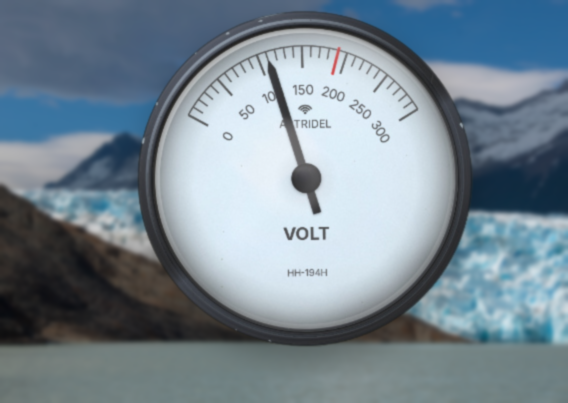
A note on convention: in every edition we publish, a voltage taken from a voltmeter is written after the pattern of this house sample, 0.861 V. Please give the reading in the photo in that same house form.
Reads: 110 V
